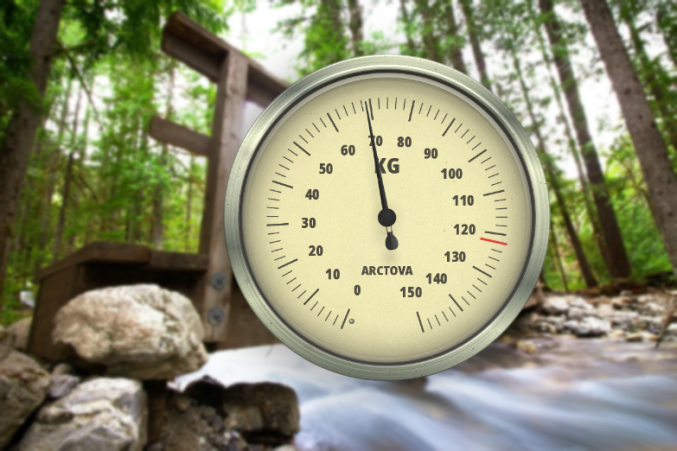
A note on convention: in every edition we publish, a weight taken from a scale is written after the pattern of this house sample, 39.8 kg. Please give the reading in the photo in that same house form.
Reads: 69 kg
